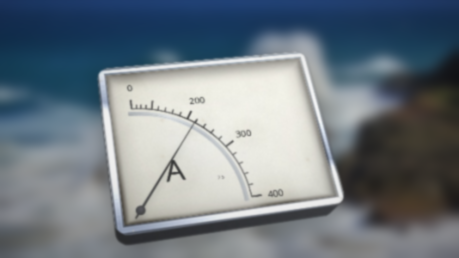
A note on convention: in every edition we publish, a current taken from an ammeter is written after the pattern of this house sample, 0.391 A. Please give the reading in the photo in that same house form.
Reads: 220 A
